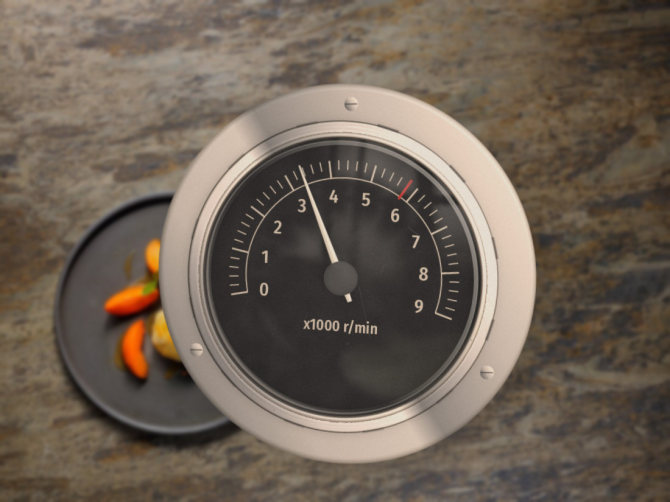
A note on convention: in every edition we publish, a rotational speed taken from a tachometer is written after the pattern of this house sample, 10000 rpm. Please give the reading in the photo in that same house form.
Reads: 3400 rpm
